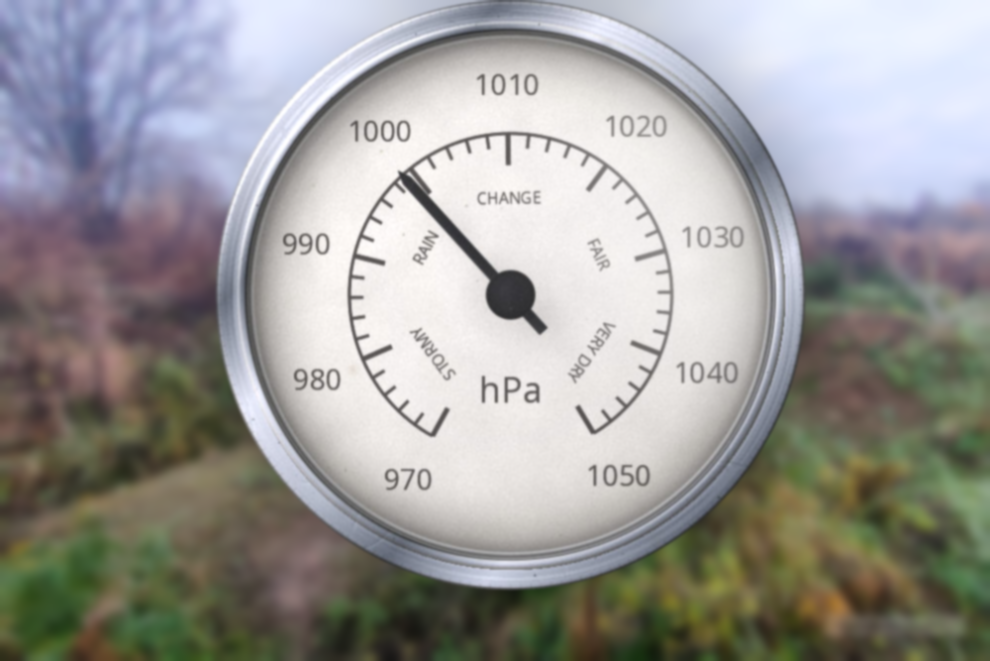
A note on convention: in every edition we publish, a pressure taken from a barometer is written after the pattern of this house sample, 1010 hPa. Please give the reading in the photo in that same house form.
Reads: 999 hPa
